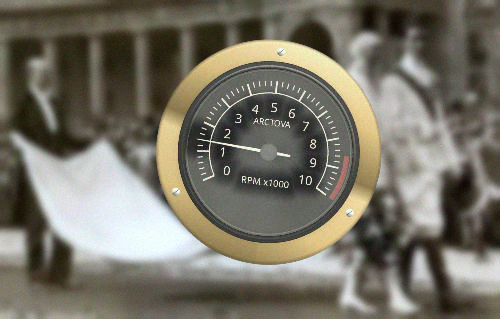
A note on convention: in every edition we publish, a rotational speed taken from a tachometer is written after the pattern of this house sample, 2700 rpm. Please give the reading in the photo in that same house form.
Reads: 1400 rpm
